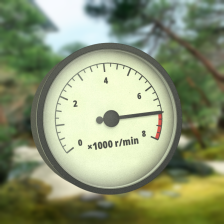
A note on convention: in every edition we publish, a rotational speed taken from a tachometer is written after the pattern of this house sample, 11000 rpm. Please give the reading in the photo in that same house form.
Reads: 7000 rpm
